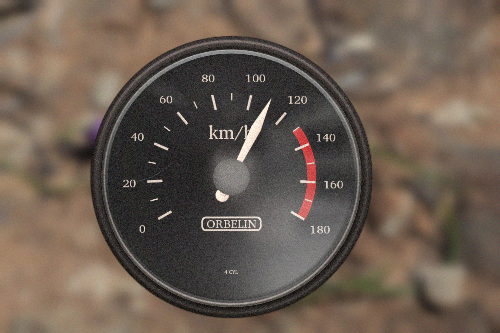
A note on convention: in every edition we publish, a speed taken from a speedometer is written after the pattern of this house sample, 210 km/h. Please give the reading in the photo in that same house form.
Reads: 110 km/h
